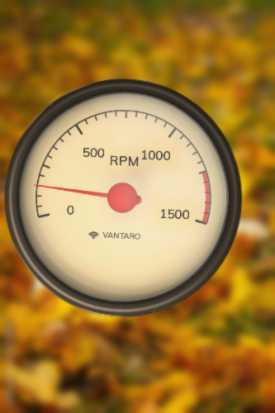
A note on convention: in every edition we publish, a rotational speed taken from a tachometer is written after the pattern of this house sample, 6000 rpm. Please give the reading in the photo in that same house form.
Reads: 150 rpm
